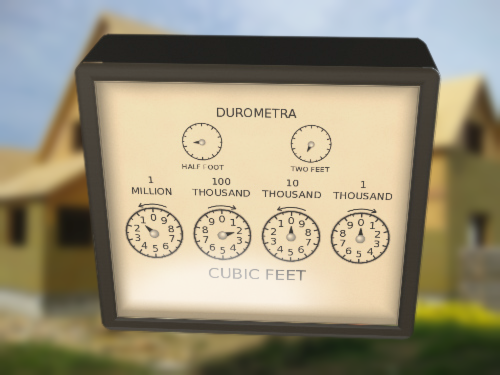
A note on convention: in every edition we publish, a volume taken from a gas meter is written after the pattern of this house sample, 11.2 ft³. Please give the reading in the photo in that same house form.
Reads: 120000 ft³
